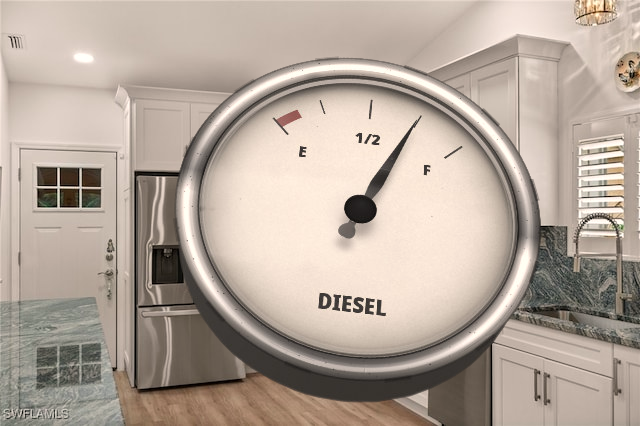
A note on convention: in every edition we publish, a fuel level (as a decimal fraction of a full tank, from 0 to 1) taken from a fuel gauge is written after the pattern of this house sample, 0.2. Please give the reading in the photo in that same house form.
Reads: 0.75
